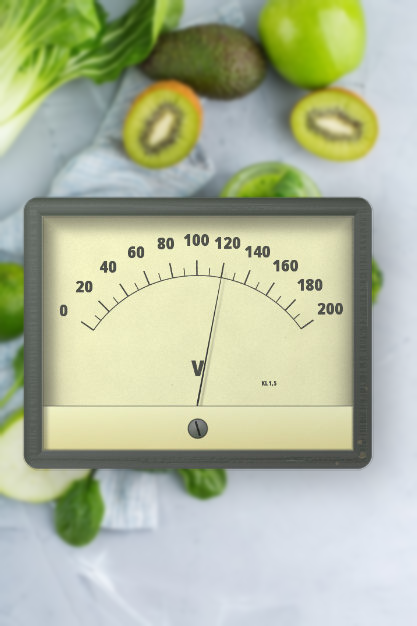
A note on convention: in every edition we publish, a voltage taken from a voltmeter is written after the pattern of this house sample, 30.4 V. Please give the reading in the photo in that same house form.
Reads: 120 V
